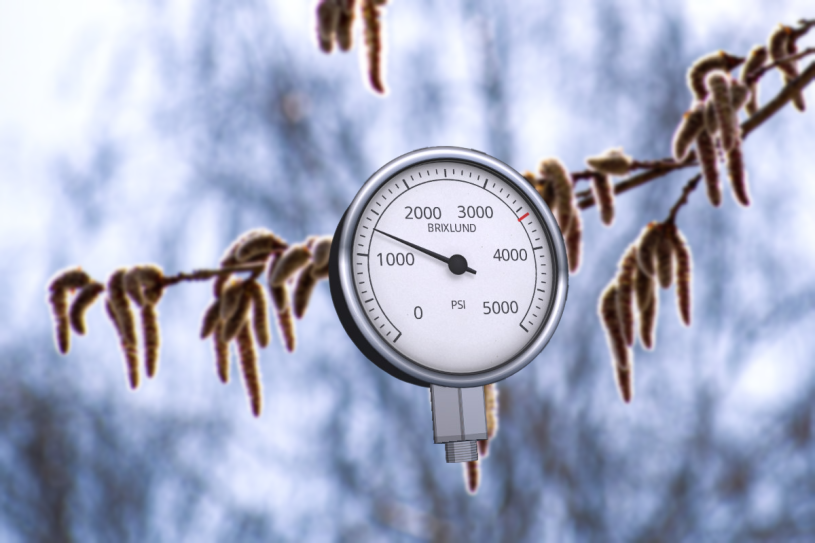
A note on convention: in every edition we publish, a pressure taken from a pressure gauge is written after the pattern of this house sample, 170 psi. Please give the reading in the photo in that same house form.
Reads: 1300 psi
